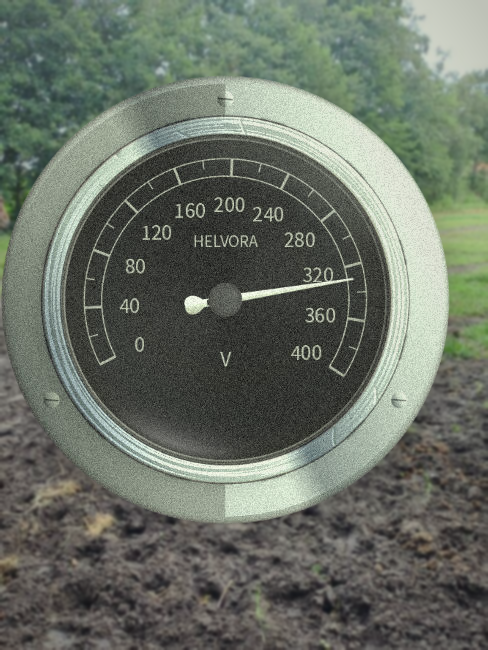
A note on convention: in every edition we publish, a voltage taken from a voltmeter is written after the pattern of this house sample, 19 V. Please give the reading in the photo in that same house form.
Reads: 330 V
